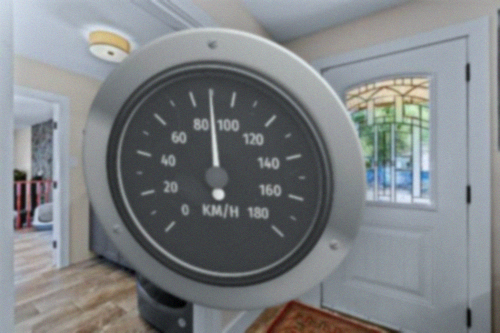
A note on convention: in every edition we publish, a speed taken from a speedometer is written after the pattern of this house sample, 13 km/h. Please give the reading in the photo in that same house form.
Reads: 90 km/h
